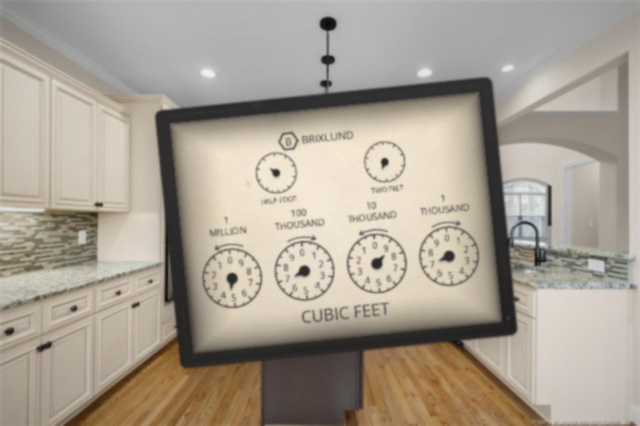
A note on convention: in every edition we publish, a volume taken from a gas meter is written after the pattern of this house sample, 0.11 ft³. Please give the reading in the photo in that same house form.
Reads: 468700 ft³
